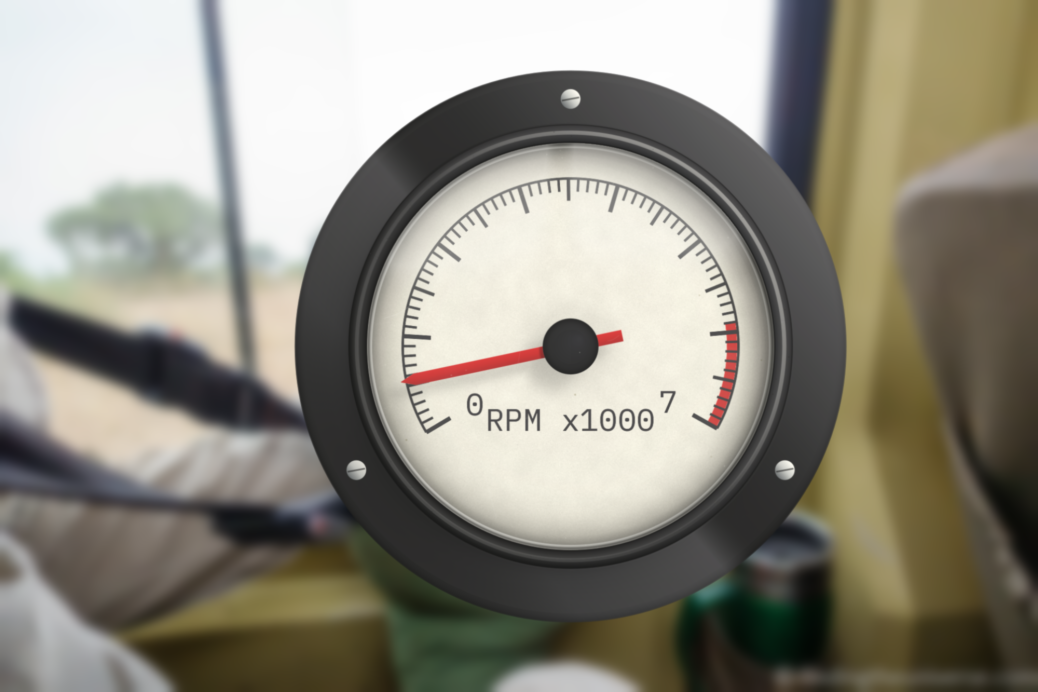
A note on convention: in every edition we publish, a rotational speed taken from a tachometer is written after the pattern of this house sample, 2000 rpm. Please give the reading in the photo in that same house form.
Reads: 550 rpm
